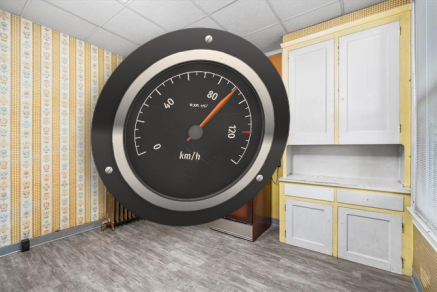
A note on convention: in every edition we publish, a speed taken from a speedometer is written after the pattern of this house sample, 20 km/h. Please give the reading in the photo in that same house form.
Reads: 90 km/h
